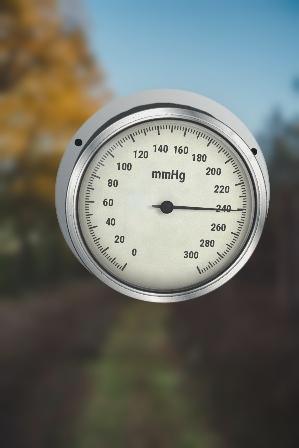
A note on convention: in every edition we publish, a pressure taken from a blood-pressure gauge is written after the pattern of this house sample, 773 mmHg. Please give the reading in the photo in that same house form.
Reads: 240 mmHg
